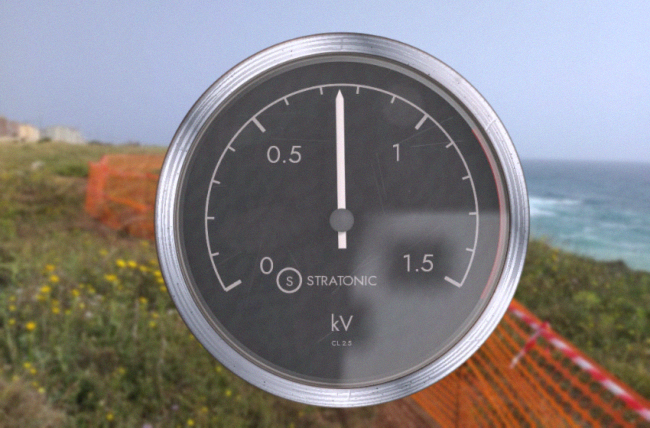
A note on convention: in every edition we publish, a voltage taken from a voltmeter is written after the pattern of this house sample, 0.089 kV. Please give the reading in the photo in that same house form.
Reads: 0.75 kV
